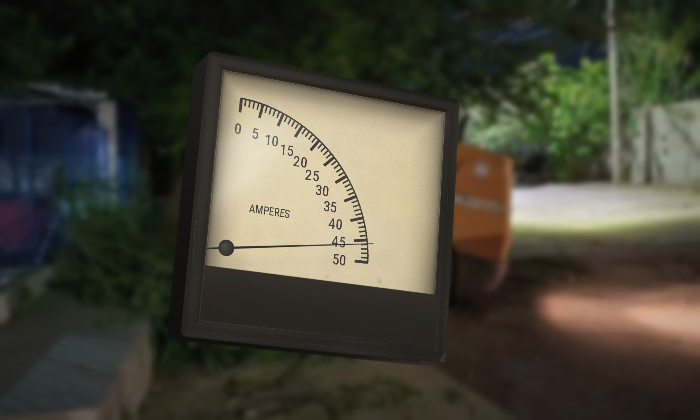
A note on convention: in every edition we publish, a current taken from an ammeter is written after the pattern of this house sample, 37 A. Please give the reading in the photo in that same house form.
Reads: 46 A
